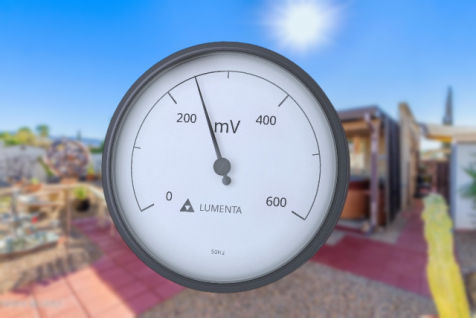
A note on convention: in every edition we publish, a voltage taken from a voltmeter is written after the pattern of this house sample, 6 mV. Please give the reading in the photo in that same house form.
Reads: 250 mV
